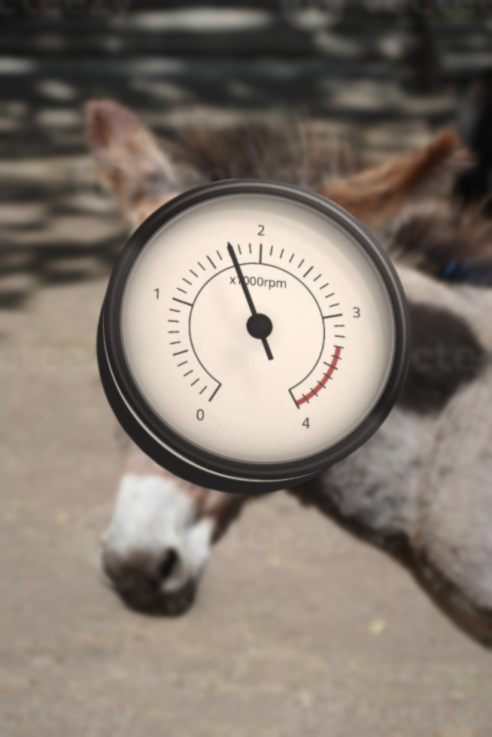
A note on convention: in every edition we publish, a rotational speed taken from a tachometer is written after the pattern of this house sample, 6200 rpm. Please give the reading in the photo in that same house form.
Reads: 1700 rpm
